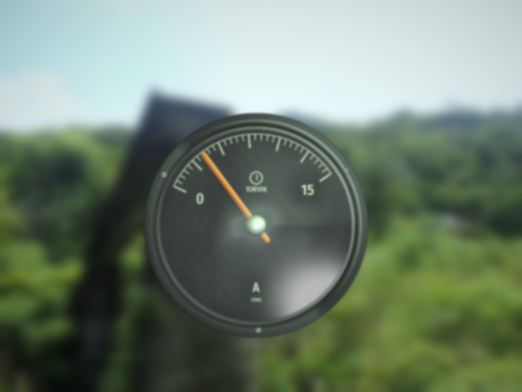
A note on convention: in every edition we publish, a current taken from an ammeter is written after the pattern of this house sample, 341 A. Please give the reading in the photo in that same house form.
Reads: 3.5 A
